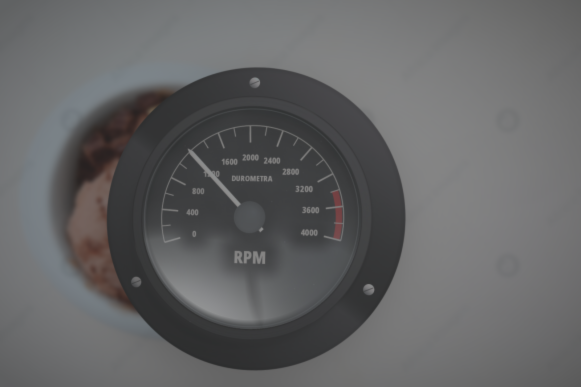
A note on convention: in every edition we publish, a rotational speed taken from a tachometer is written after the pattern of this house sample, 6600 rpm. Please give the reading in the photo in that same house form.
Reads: 1200 rpm
